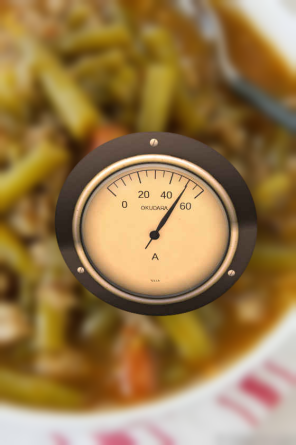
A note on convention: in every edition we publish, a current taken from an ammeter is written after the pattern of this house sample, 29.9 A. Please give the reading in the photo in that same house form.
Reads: 50 A
